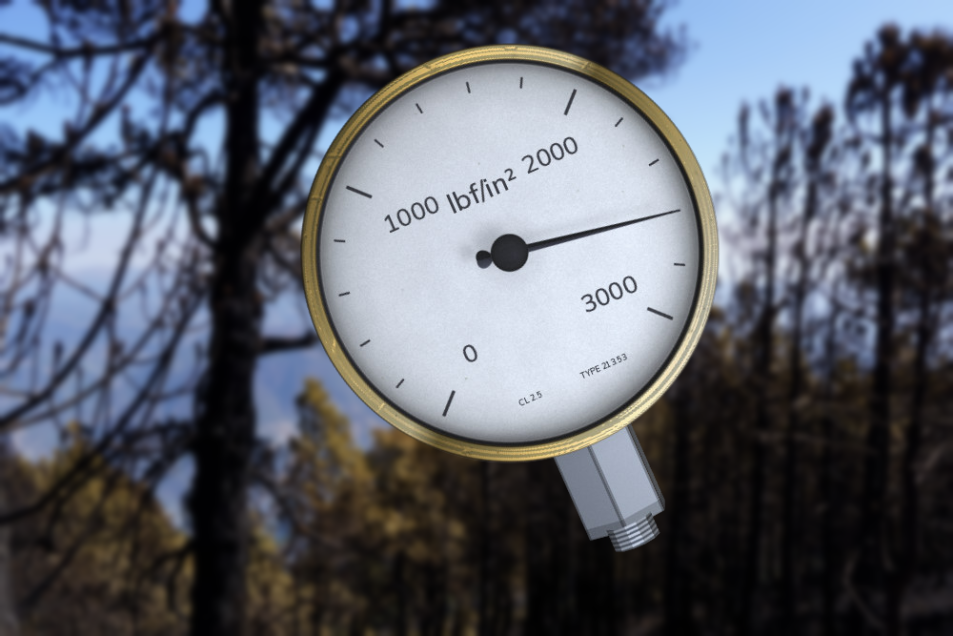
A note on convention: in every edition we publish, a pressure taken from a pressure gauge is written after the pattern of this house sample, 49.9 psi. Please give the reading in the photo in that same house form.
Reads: 2600 psi
